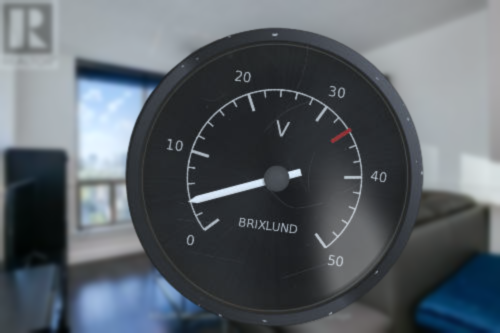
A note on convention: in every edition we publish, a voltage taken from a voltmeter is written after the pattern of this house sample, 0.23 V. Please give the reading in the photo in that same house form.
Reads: 4 V
